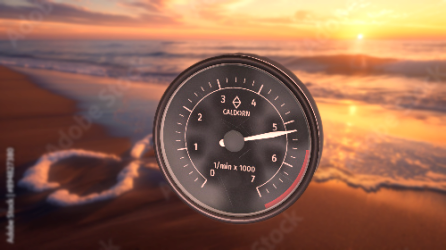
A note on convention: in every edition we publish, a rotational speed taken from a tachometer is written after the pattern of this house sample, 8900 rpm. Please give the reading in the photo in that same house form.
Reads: 5200 rpm
